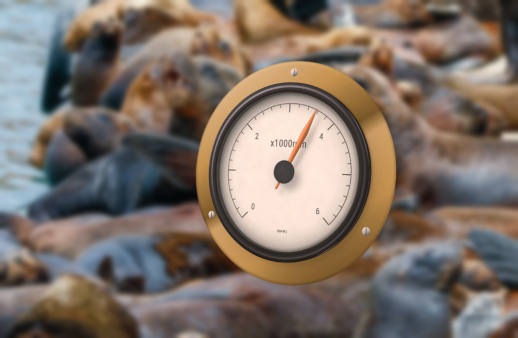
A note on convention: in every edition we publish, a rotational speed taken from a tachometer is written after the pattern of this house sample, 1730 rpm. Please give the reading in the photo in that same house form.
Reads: 3600 rpm
